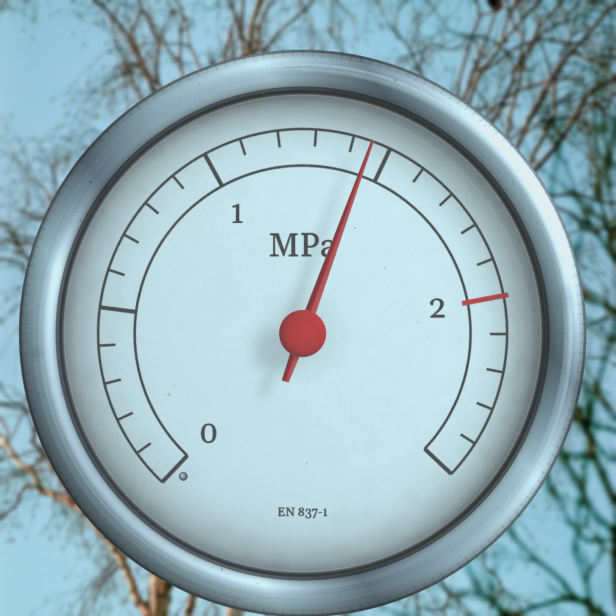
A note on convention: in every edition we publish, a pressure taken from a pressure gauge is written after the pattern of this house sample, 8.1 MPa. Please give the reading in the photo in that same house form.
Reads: 1.45 MPa
